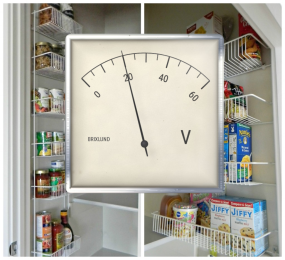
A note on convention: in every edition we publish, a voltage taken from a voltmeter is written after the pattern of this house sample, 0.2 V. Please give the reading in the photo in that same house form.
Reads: 20 V
